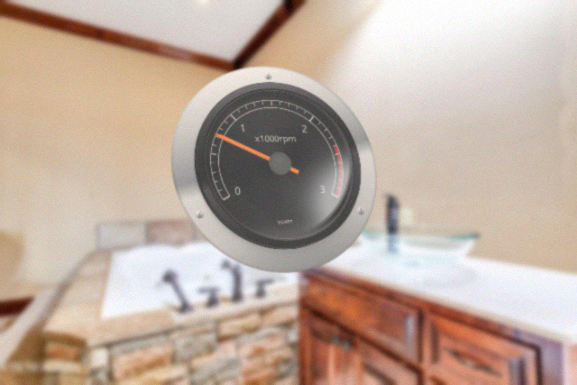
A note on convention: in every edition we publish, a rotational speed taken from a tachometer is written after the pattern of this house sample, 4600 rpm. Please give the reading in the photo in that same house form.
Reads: 700 rpm
